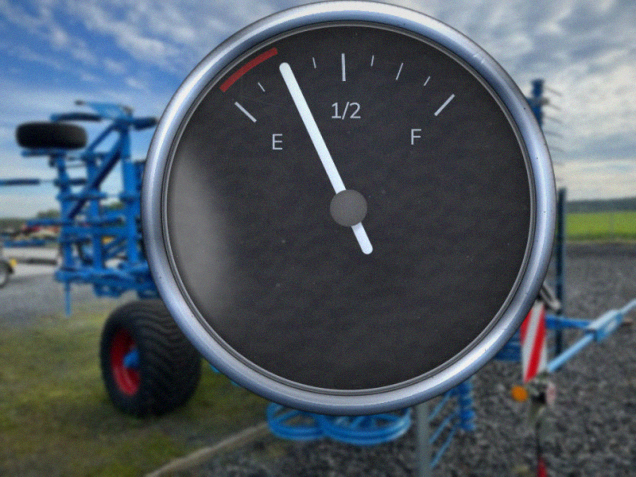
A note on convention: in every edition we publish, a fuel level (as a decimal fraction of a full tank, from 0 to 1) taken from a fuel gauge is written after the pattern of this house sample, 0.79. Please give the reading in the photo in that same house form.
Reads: 0.25
